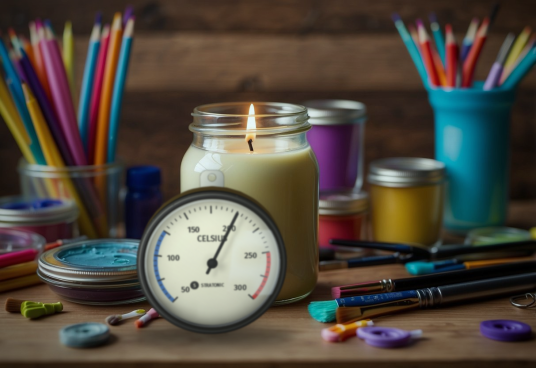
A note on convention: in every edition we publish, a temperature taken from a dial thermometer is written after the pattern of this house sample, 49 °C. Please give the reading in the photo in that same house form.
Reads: 200 °C
